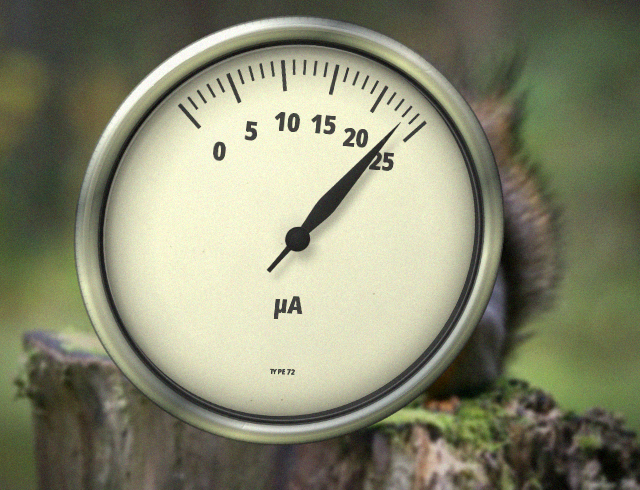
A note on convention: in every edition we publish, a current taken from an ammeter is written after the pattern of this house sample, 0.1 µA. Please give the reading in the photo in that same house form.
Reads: 23 µA
